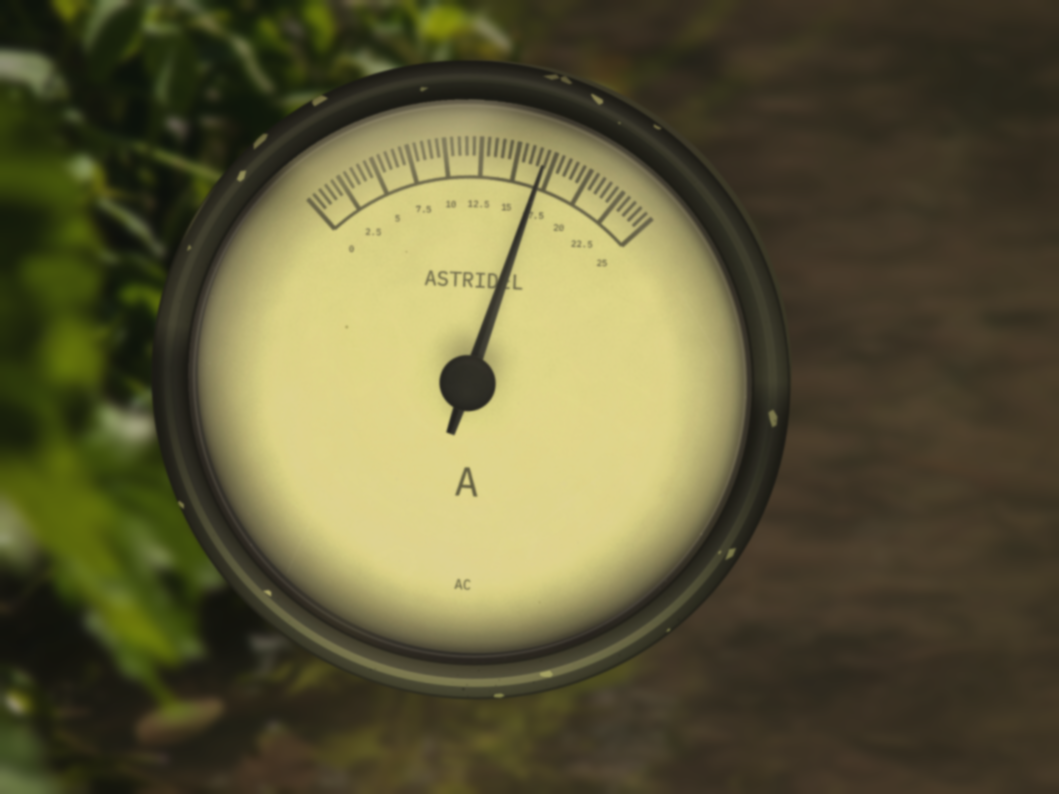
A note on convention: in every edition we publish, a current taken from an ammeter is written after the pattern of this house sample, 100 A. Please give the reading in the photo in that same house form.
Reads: 17 A
